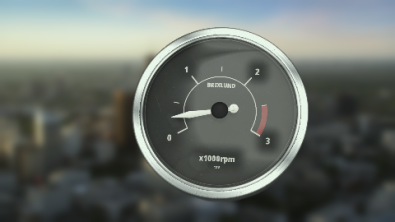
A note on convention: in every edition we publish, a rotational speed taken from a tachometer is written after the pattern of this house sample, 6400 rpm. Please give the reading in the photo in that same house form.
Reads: 250 rpm
